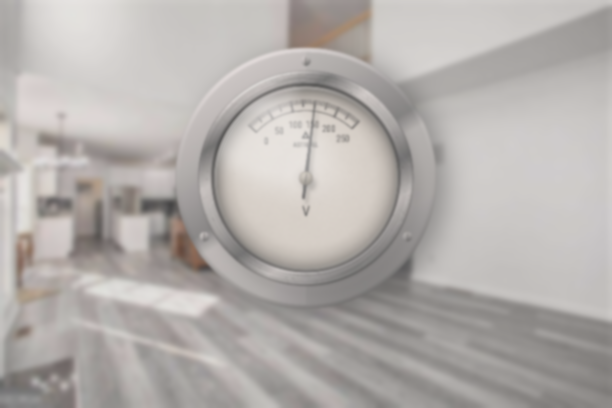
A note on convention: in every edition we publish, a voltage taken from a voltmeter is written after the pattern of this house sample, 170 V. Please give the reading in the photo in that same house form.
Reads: 150 V
